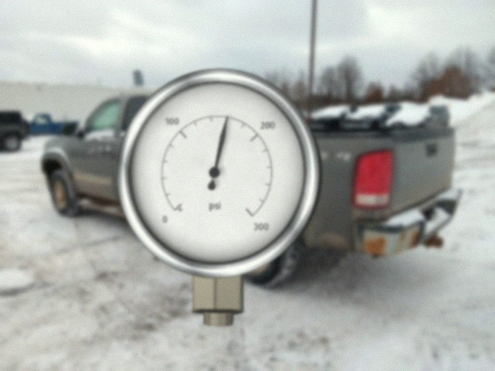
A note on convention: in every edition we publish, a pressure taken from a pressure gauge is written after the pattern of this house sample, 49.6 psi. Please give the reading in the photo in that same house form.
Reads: 160 psi
